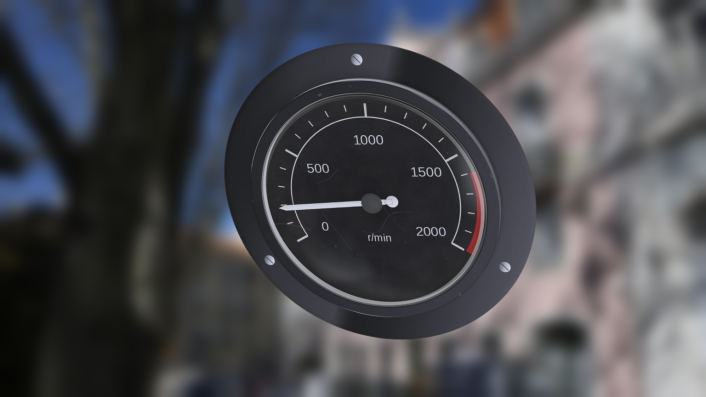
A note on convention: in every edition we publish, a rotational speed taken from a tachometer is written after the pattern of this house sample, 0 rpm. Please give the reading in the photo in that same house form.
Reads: 200 rpm
